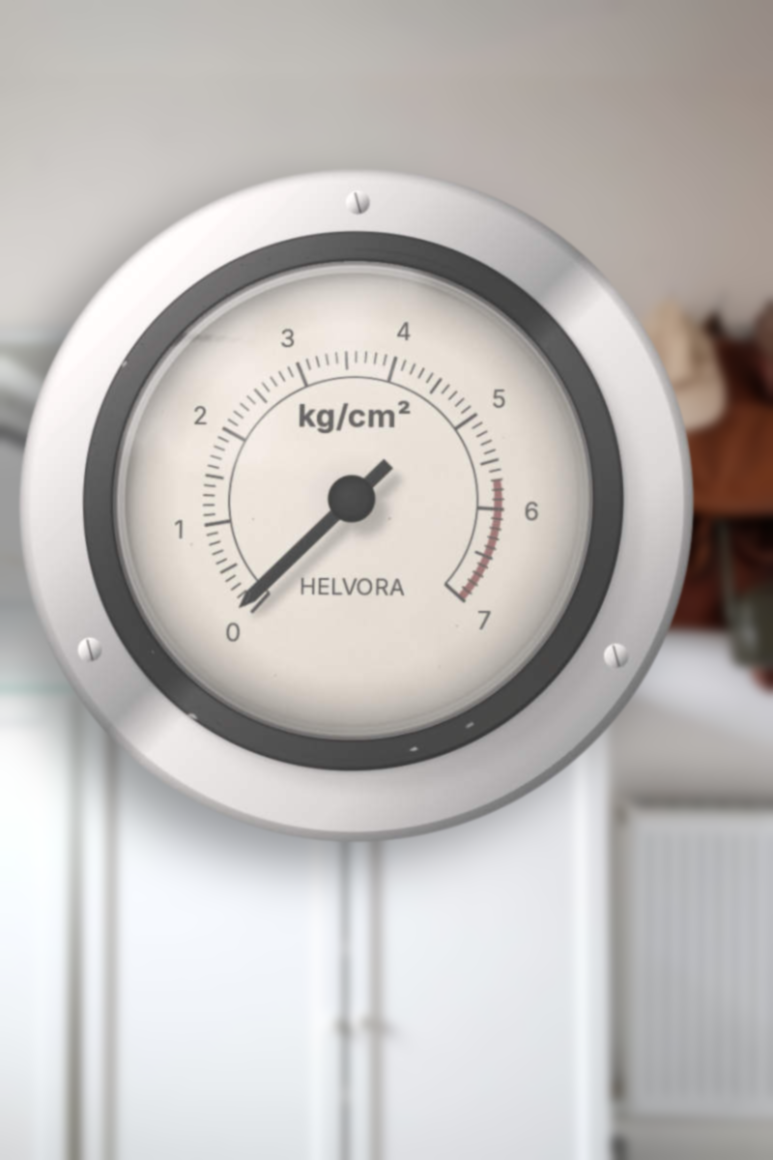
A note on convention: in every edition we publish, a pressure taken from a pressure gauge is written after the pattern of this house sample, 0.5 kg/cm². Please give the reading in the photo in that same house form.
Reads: 0.1 kg/cm²
